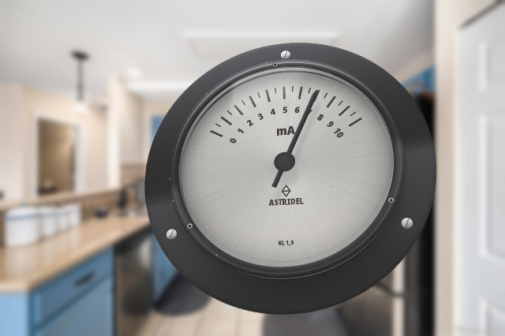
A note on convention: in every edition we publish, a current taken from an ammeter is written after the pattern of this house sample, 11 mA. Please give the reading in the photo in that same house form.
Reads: 7 mA
